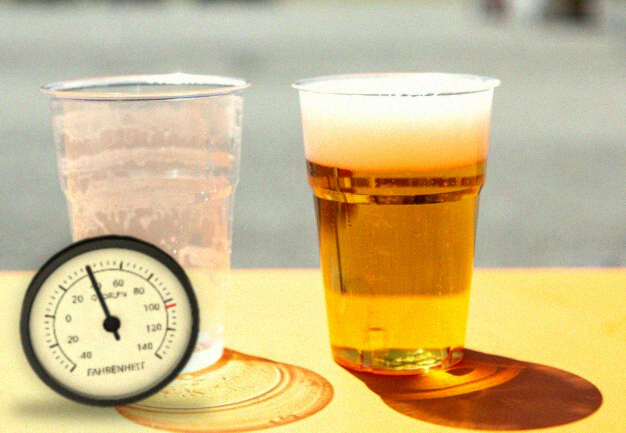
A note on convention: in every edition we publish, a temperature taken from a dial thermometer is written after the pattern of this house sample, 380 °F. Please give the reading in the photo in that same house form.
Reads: 40 °F
